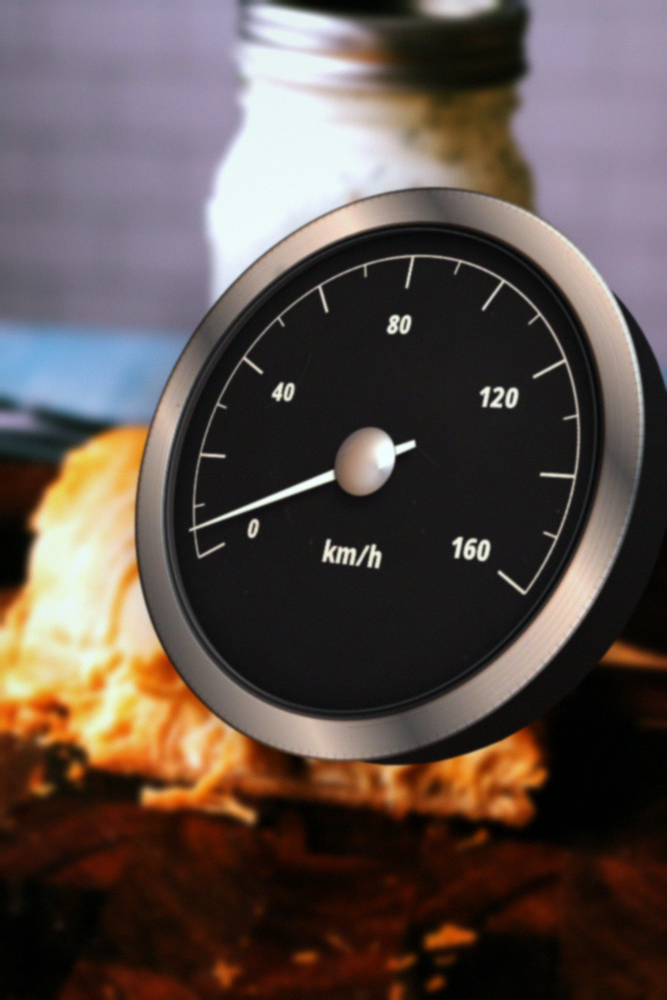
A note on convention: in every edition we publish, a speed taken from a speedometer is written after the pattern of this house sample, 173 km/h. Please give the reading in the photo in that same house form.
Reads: 5 km/h
